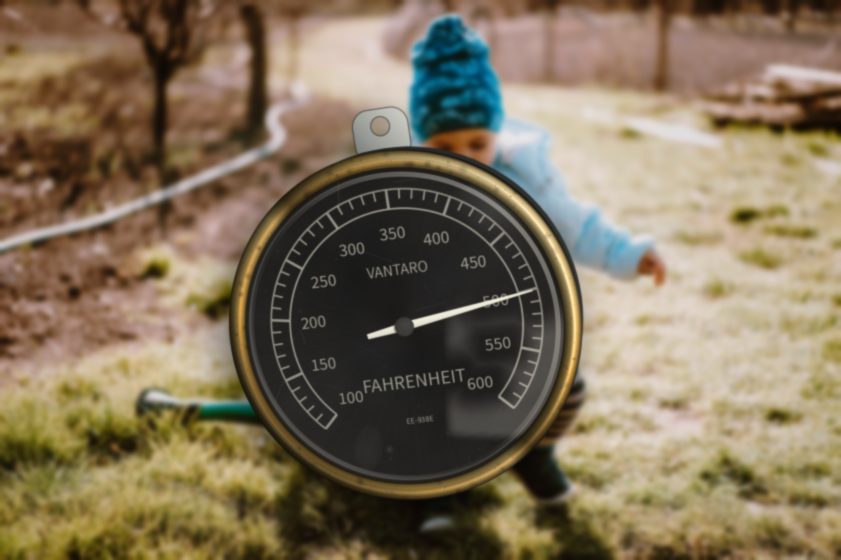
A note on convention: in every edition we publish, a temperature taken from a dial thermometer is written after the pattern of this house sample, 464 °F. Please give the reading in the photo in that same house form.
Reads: 500 °F
